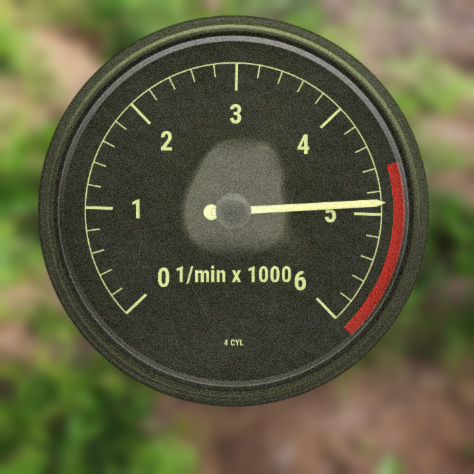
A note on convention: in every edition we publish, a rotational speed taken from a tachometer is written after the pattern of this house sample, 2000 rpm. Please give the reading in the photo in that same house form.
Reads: 4900 rpm
